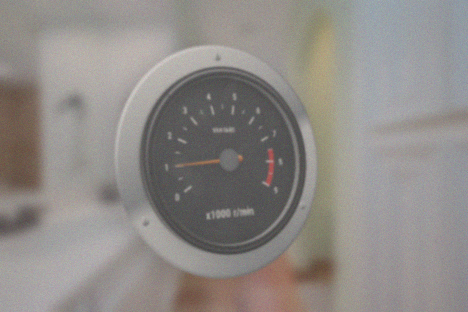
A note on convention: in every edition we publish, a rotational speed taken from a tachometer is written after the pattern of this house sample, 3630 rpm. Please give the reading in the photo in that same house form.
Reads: 1000 rpm
